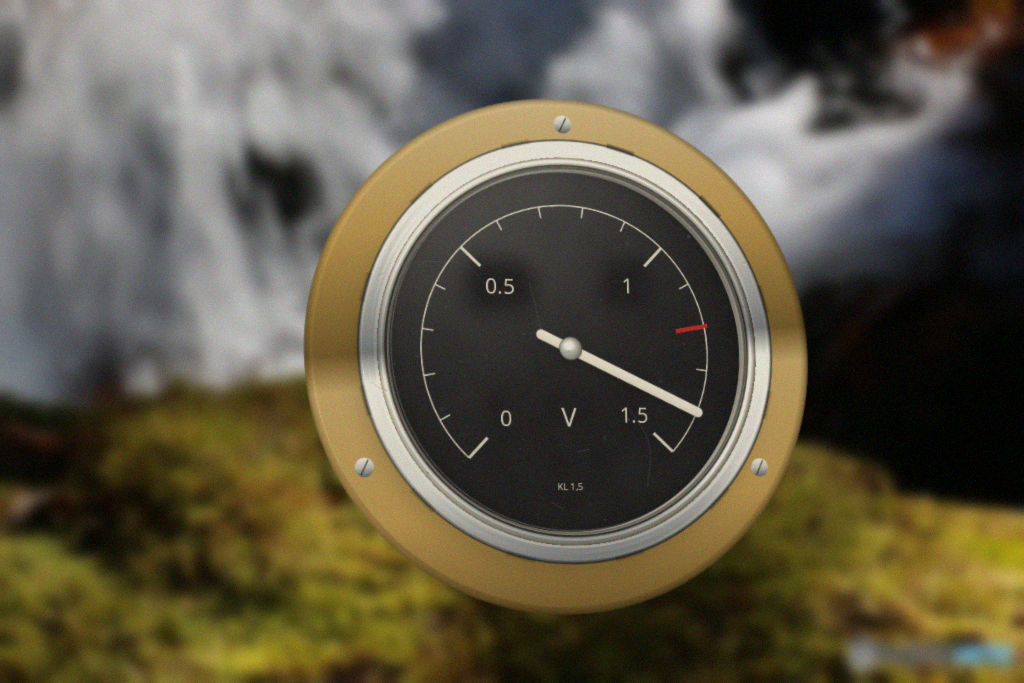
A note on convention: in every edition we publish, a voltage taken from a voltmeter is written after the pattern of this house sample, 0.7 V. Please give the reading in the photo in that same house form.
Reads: 1.4 V
